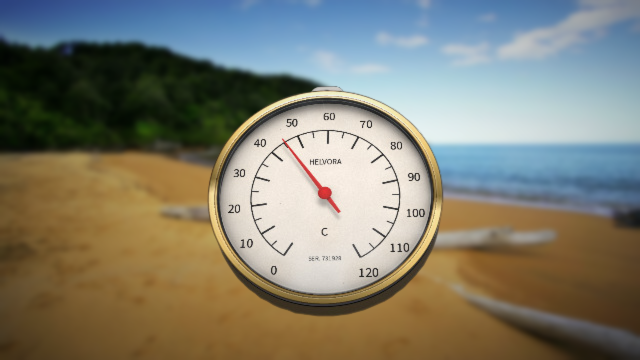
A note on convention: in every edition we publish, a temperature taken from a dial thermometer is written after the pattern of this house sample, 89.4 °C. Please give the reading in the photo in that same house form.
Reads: 45 °C
